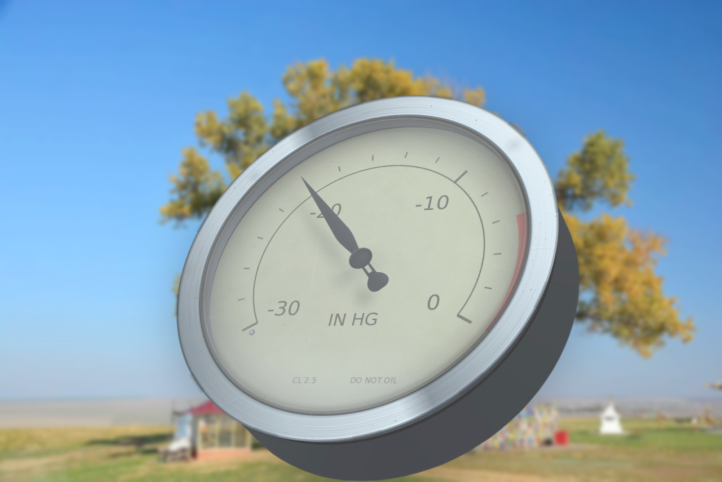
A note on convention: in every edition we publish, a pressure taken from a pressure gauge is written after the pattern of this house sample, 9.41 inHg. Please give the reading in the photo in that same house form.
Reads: -20 inHg
